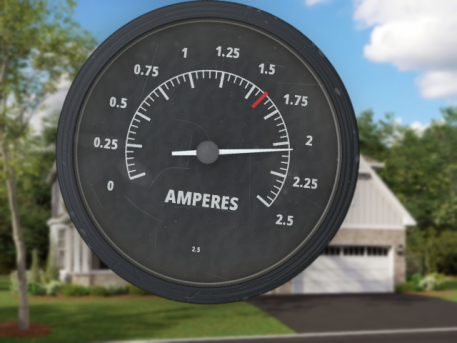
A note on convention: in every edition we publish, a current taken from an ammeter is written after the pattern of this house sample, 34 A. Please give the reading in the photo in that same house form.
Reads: 2.05 A
